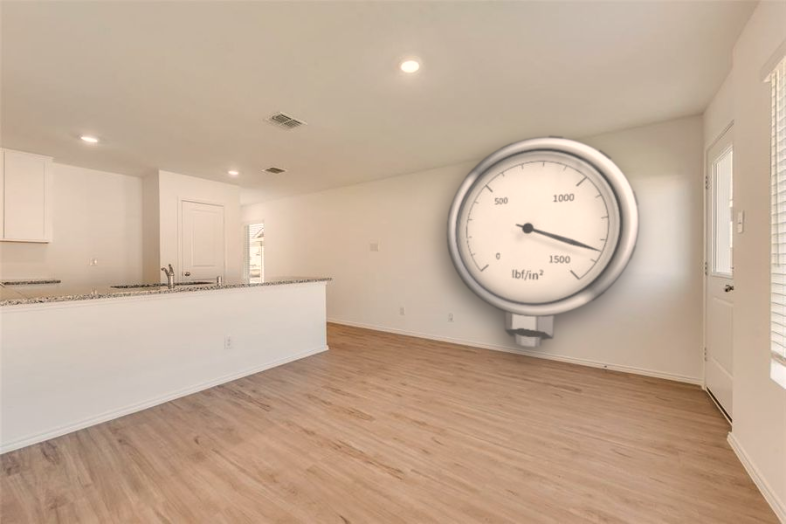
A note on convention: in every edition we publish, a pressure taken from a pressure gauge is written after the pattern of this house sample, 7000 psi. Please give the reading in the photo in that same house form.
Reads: 1350 psi
